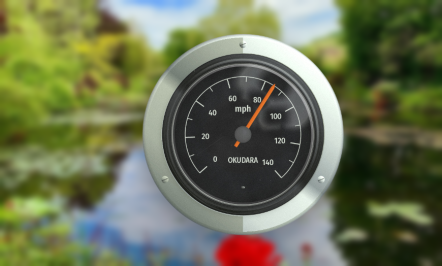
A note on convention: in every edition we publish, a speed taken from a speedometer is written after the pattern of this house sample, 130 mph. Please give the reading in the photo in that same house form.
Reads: 85 mph
